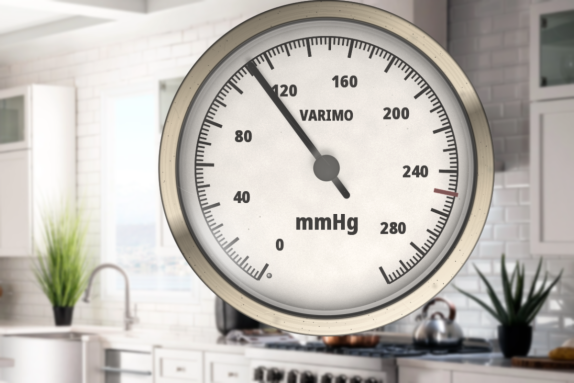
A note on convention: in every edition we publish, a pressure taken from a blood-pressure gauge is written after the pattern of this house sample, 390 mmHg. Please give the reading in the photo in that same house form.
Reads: 112 mmHg
